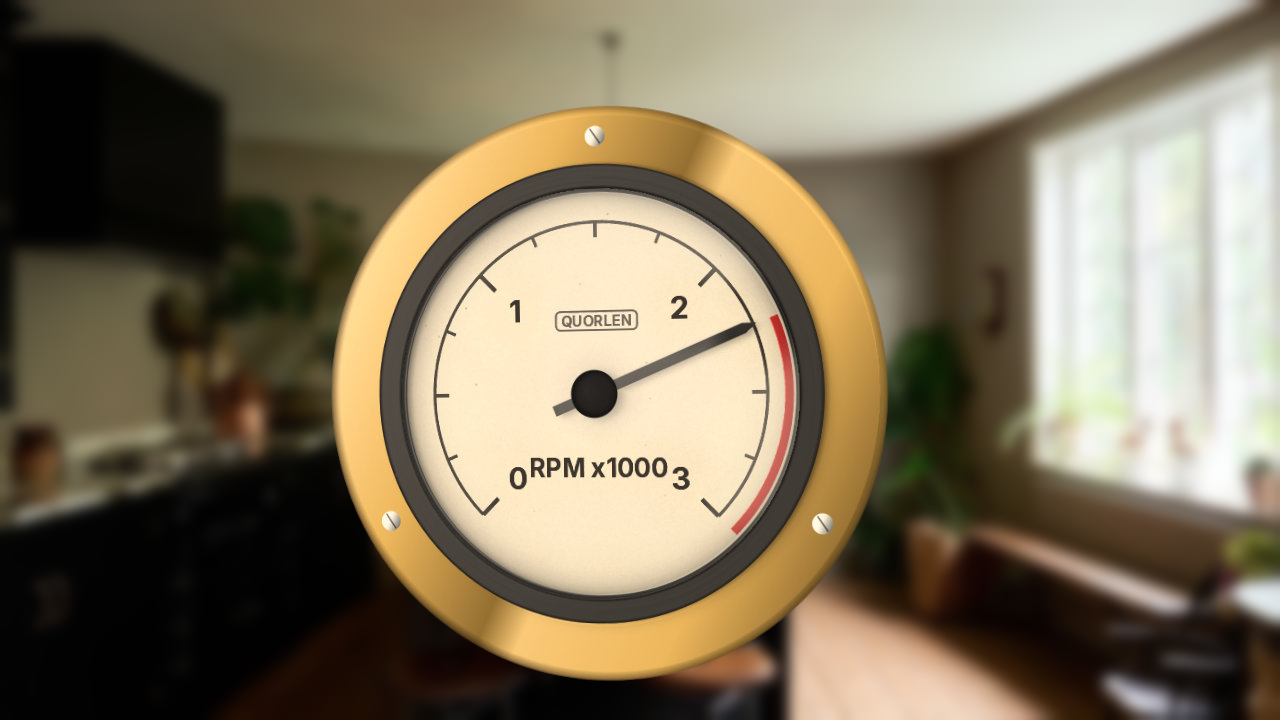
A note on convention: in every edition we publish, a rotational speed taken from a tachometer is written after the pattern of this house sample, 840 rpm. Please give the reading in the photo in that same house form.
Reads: 2250 rpm
